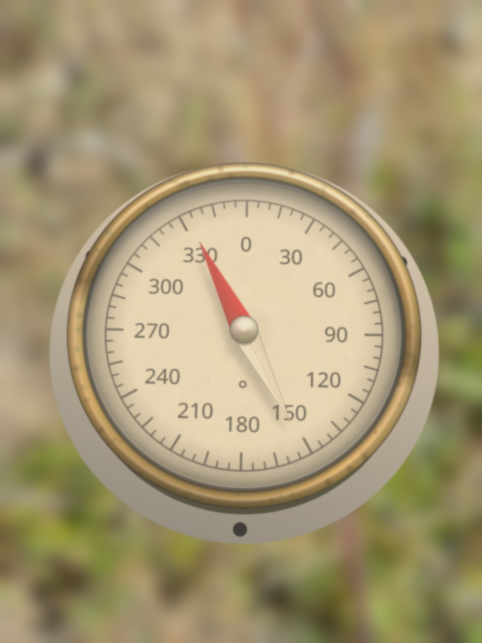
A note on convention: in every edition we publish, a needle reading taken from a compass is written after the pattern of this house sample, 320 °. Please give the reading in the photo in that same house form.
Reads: 332.5 °
